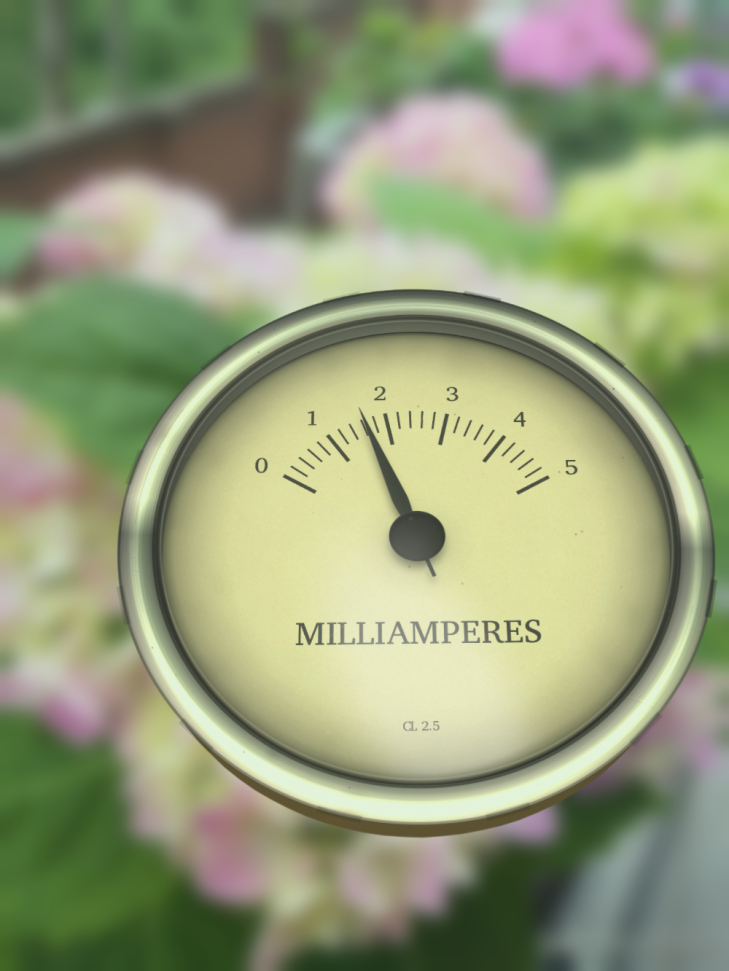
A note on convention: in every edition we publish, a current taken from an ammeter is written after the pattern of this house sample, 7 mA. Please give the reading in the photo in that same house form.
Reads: 1.6 mA
